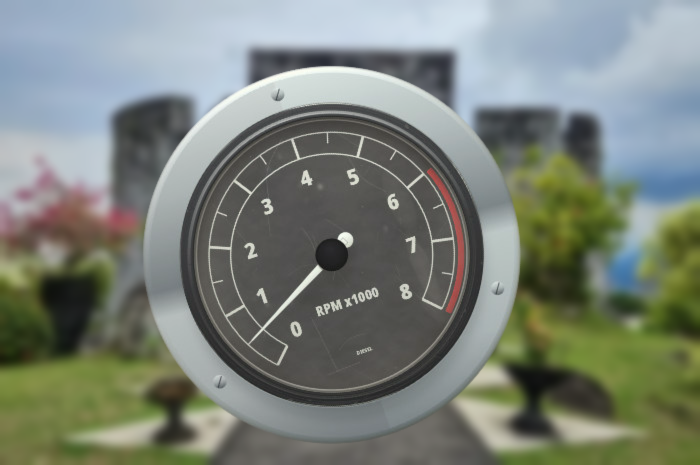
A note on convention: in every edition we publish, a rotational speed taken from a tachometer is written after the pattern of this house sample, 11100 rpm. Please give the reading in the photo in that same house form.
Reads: 500 rpm
